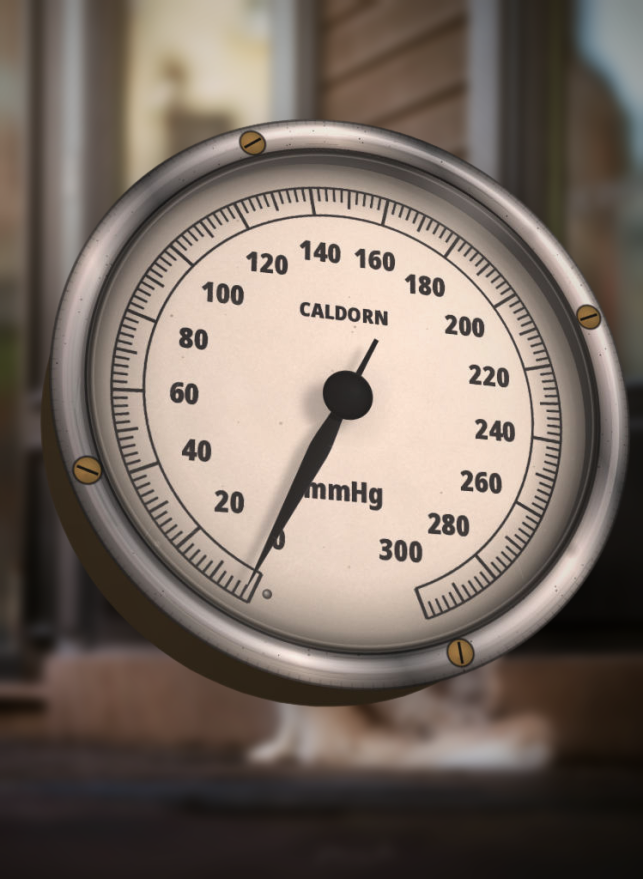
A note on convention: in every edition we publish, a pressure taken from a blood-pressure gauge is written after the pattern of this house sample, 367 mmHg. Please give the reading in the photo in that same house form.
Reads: 2 mmHg
